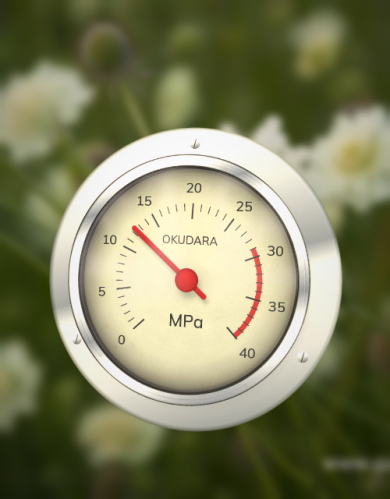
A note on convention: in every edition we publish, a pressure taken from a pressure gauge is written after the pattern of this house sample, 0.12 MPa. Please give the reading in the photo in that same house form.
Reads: 12.5 MPa
